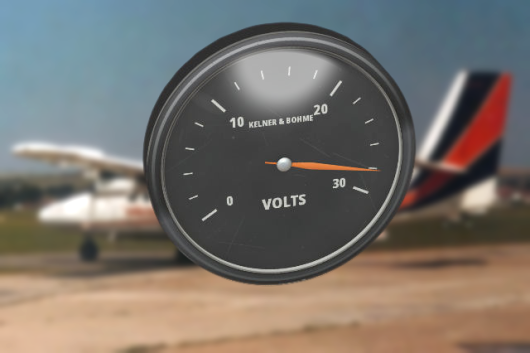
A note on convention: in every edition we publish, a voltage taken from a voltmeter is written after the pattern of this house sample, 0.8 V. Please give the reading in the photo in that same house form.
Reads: 28 V
